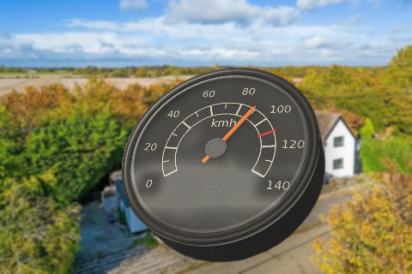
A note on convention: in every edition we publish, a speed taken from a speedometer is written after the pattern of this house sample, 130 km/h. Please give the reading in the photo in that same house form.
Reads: 90 km/h
